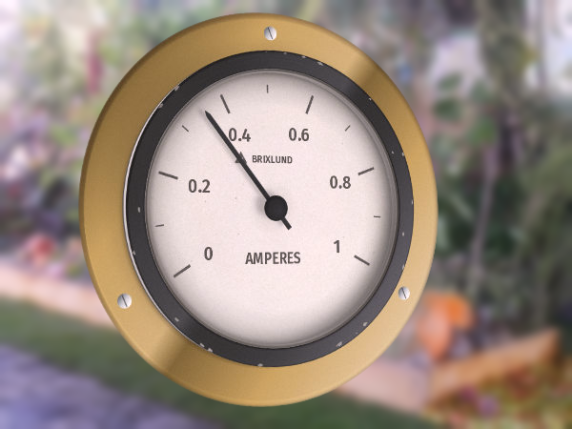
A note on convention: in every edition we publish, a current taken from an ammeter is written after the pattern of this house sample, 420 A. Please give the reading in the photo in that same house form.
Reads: 0.35 A
